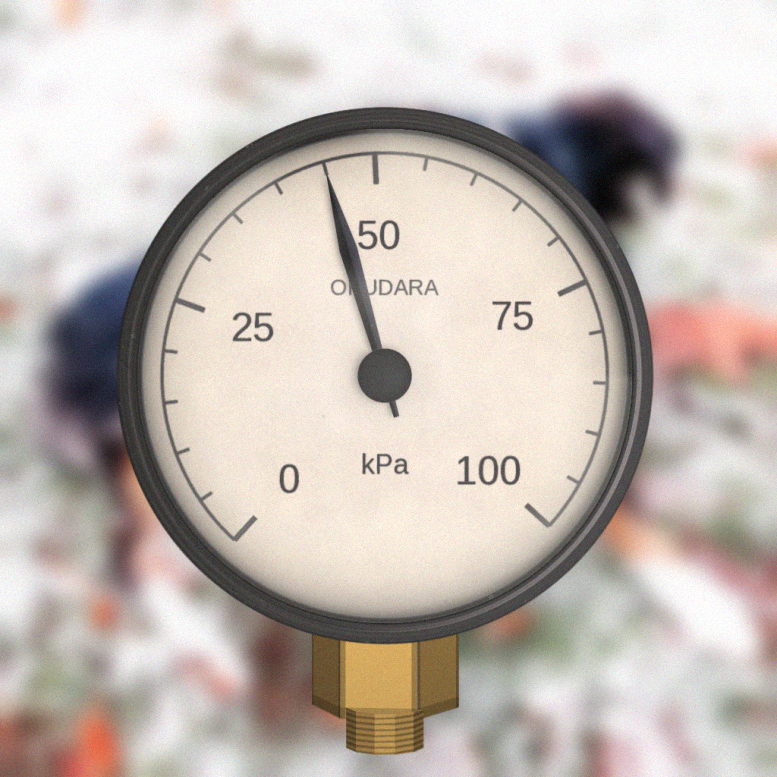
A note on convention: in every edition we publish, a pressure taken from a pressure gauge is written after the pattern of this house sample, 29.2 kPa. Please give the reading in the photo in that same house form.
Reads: 45 kPa
